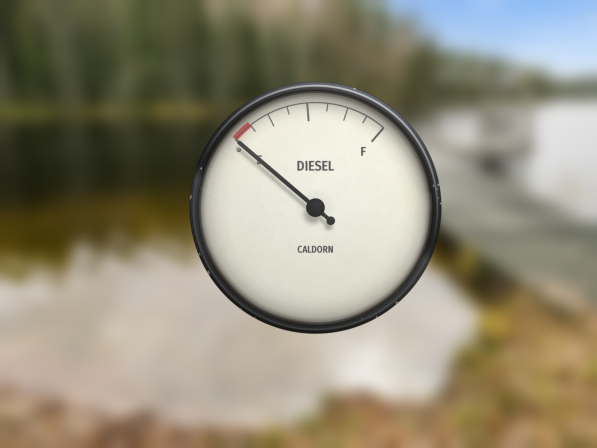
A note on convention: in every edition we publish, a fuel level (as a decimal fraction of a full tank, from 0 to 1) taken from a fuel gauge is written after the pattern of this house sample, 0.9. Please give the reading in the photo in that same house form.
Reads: 0
